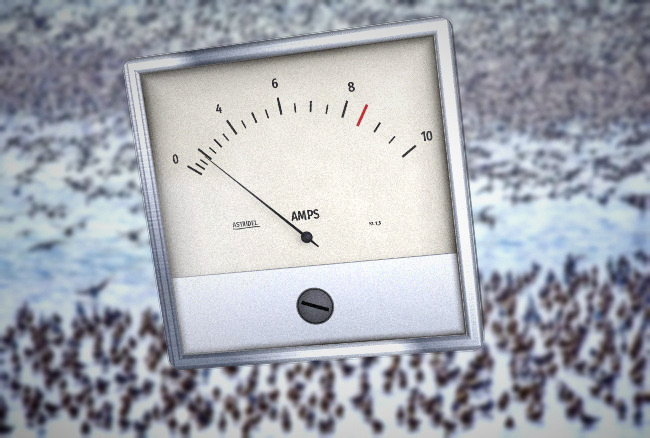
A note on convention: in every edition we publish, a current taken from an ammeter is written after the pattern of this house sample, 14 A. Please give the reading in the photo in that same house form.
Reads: 2 A
